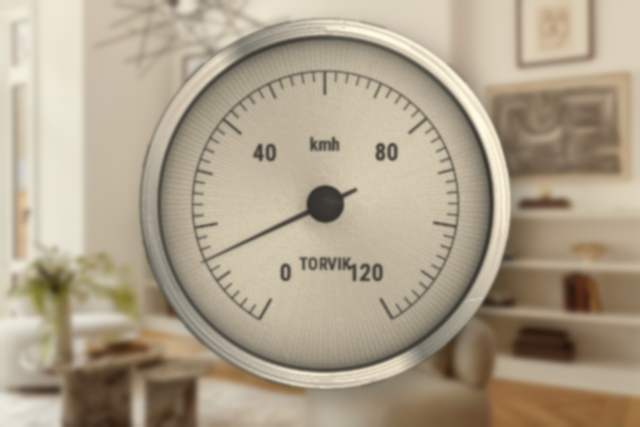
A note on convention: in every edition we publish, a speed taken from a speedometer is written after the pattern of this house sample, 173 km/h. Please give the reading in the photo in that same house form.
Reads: 14 km/h
